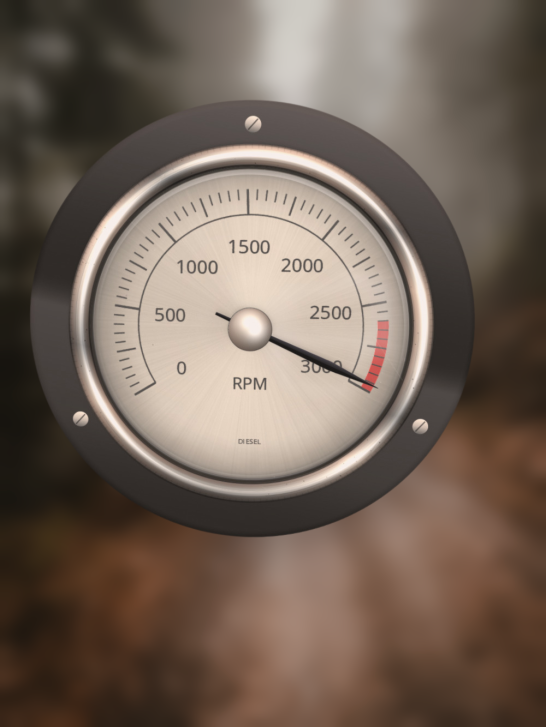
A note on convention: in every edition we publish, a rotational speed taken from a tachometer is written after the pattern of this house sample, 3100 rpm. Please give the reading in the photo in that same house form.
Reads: 2950 rpm
